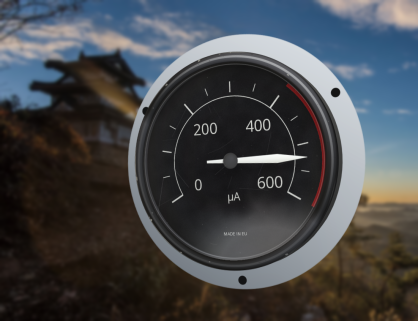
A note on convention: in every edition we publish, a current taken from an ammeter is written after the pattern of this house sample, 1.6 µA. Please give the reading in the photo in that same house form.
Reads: 525 µA
